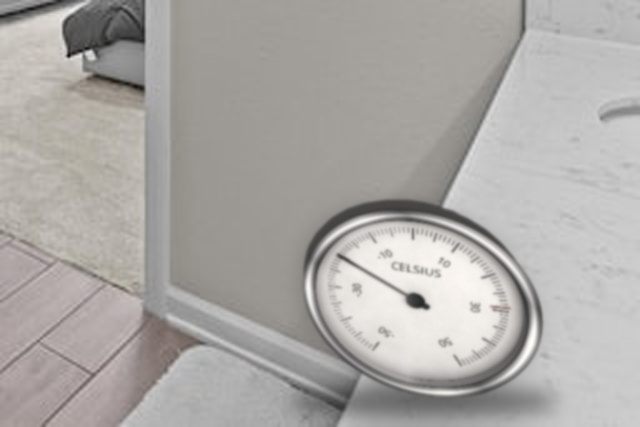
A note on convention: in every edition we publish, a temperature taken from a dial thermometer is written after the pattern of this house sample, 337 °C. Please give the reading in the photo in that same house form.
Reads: -20 °C
